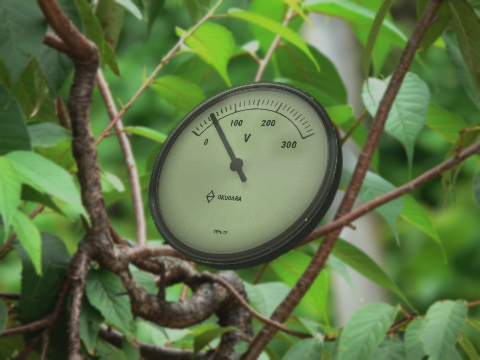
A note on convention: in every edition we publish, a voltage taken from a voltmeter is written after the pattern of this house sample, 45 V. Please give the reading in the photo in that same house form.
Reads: 50 V
